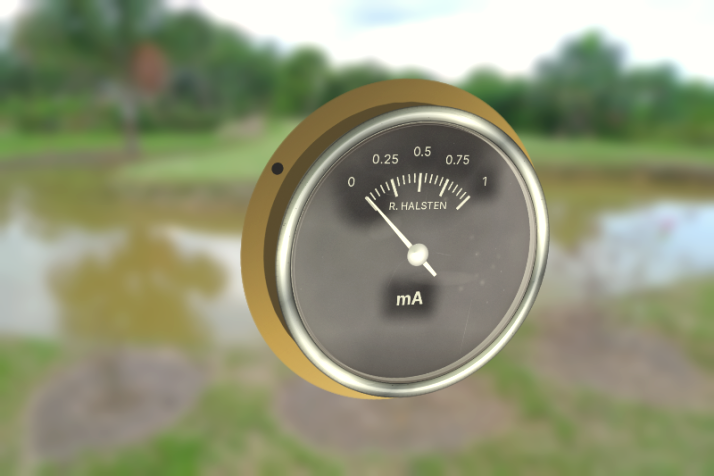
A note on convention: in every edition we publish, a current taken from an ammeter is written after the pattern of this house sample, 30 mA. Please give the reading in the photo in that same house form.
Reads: 0 mA
